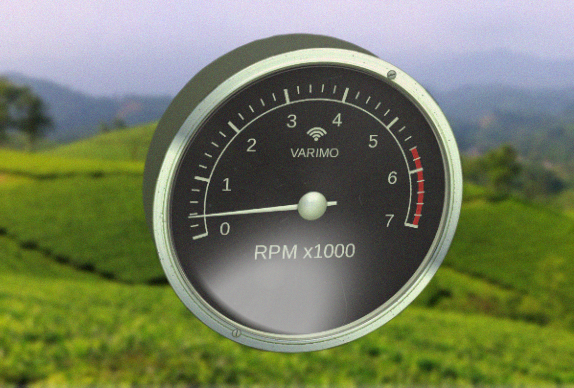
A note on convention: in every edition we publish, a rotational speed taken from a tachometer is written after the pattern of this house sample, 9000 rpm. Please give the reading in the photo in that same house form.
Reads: 400 rpm
